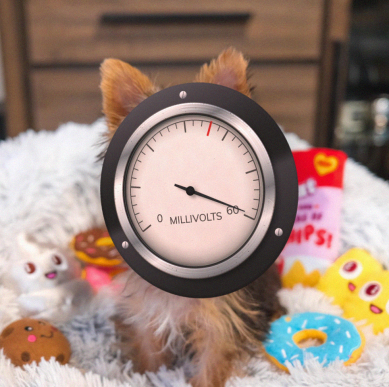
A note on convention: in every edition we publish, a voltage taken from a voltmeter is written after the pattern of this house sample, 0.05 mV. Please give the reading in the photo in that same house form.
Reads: 59 mV
